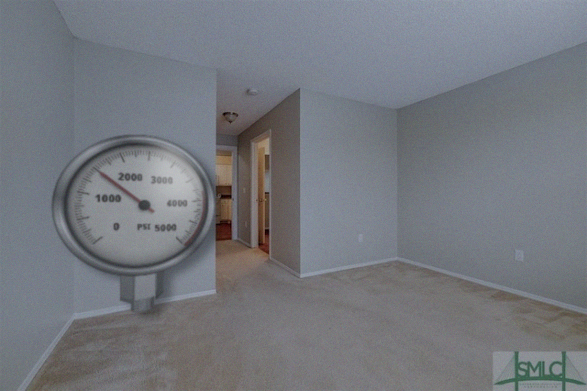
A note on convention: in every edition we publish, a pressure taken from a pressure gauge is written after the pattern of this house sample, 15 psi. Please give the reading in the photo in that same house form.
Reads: 1500 psi
